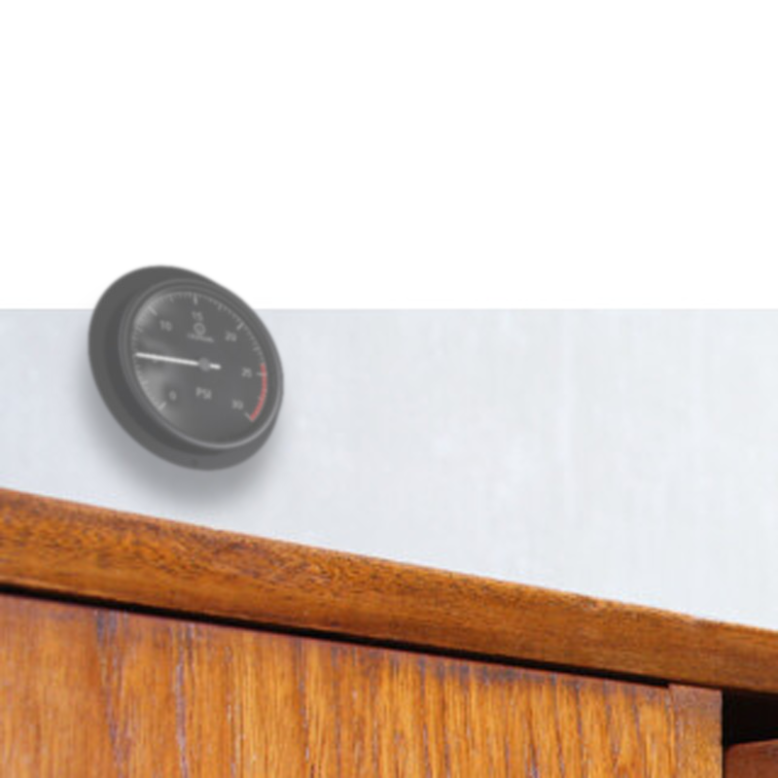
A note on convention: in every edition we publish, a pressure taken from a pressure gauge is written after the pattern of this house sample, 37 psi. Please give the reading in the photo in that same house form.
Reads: 5 psi
